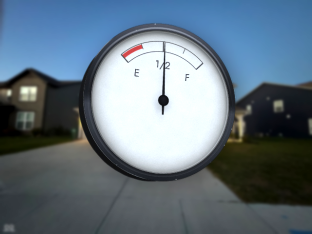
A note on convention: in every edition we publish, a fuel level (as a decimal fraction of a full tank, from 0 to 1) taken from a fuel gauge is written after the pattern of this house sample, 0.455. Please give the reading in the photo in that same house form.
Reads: 0.5
